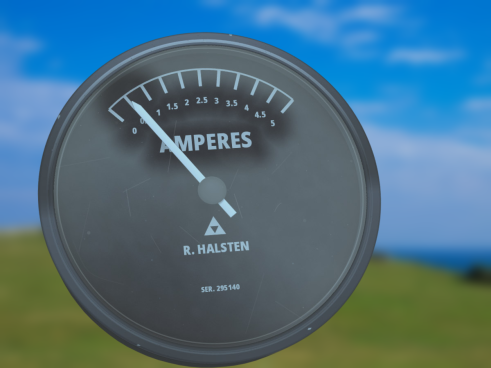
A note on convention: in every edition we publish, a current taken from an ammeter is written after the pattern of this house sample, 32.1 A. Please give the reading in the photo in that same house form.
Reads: 0.5 A
